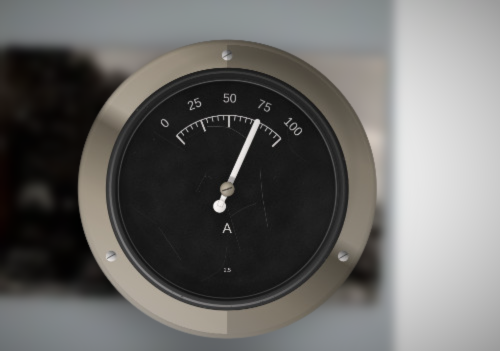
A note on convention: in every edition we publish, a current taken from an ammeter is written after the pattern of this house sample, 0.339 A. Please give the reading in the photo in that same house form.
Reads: 75 A
